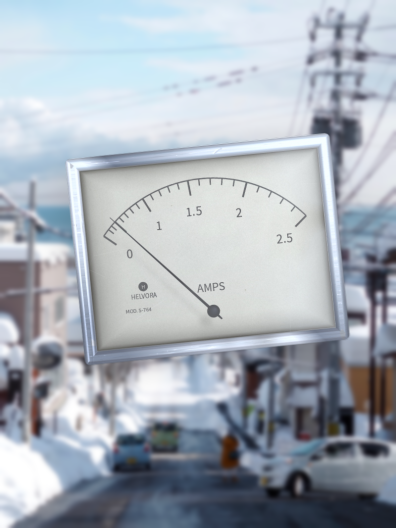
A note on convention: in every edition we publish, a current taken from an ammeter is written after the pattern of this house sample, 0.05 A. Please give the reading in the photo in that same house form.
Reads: 0.5 A
